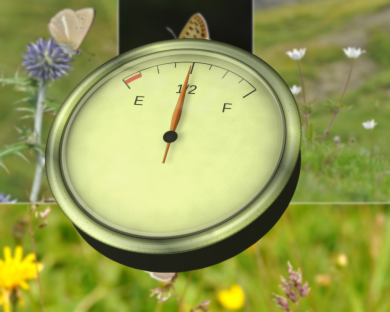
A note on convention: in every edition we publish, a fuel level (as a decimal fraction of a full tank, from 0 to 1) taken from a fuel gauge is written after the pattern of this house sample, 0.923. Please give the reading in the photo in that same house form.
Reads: 0.5
